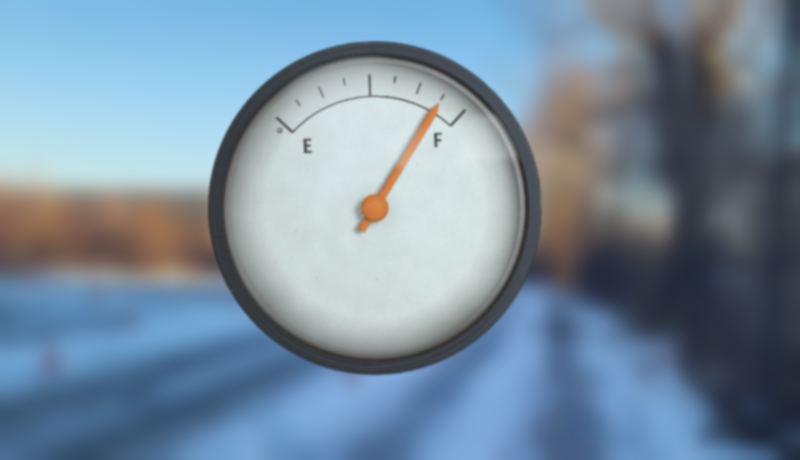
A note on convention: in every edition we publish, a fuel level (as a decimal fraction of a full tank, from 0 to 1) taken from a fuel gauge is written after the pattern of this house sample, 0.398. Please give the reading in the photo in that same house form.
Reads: 0.875
